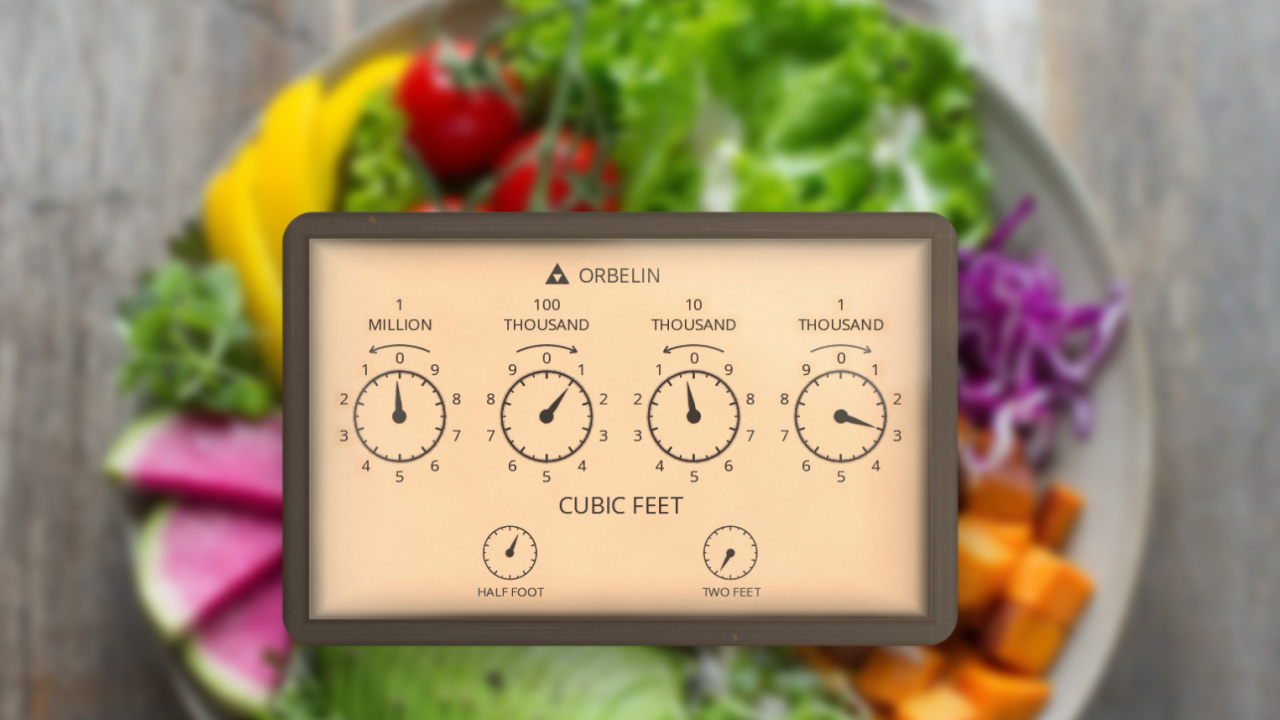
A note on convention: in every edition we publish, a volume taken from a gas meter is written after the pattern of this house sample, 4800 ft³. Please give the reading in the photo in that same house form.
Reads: 10300 ft³
